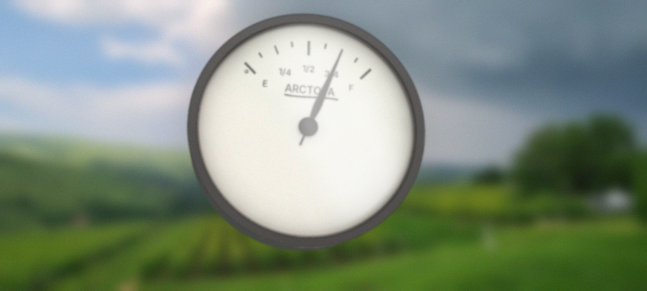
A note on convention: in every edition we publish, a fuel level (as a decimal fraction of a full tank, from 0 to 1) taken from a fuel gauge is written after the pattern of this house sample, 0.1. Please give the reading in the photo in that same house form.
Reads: 0.75
